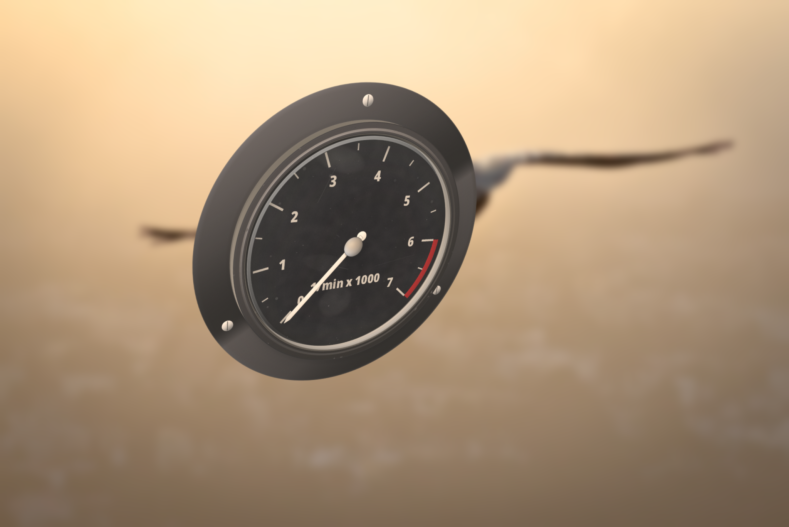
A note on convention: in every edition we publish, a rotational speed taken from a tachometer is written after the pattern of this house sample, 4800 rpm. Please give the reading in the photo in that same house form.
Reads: 0 rpm
